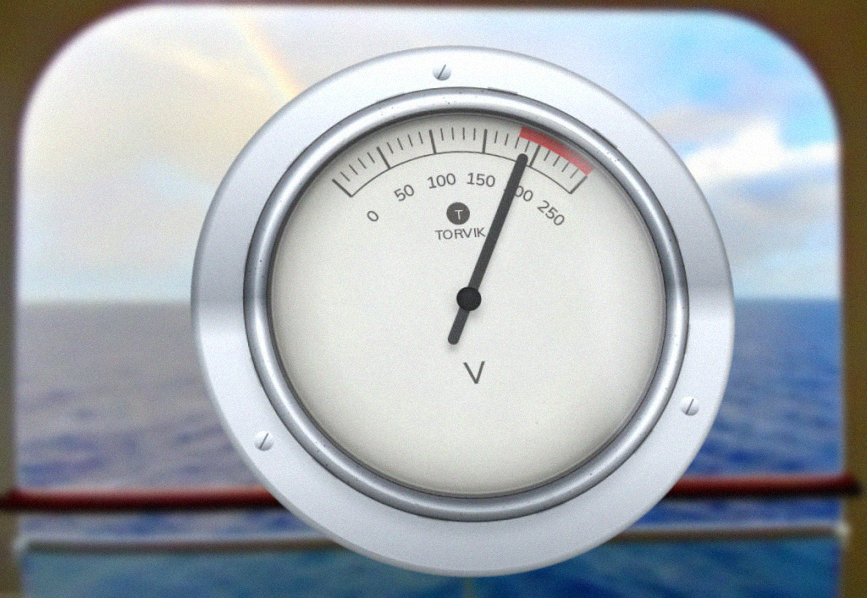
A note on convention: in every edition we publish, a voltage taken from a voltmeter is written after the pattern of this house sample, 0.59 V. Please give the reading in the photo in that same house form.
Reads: 190 V
